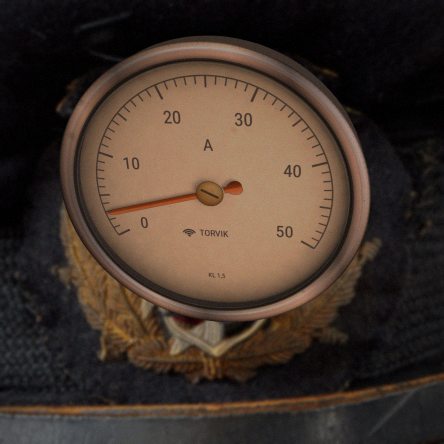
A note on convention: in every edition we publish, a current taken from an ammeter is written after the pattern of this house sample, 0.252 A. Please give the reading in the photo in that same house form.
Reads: 3 A
